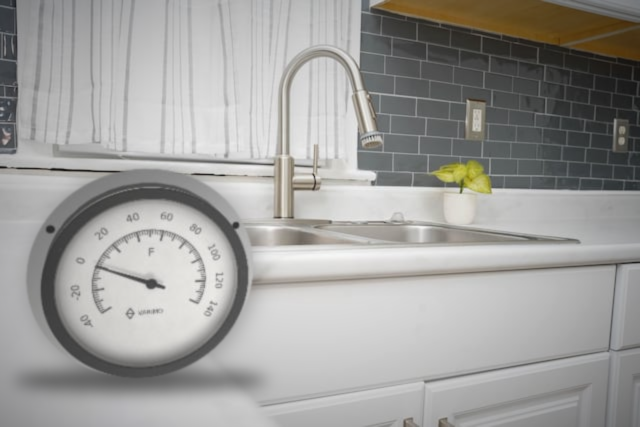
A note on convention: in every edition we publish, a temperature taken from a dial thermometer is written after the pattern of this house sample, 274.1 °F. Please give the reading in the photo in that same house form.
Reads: 0 °F
